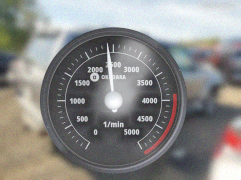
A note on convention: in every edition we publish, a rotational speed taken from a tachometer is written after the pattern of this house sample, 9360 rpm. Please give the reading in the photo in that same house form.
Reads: 2400 rpm
